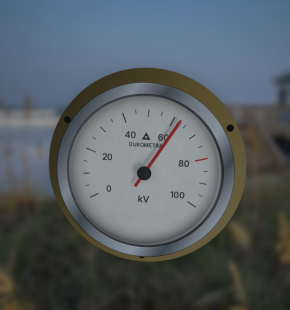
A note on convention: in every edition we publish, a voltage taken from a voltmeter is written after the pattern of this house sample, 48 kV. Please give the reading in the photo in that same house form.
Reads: 62.5 kV
